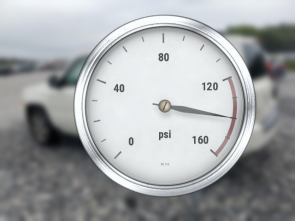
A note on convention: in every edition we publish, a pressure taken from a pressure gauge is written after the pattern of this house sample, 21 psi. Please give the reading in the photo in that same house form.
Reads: 140 psi
